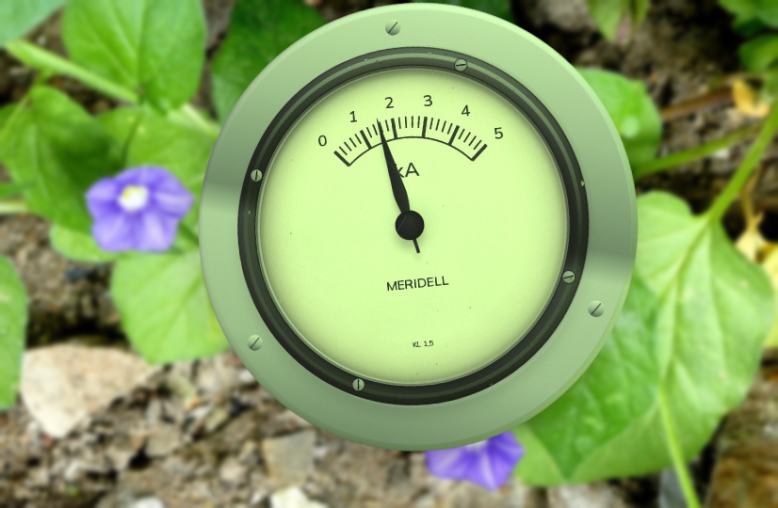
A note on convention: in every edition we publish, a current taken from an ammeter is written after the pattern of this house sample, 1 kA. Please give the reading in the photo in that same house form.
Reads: 1.6 kA
